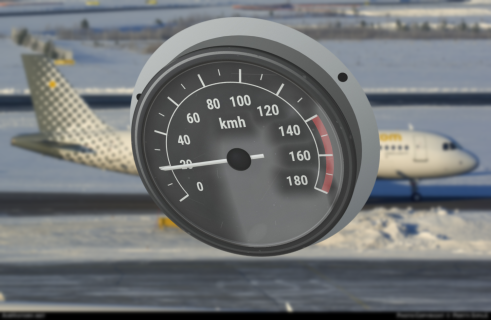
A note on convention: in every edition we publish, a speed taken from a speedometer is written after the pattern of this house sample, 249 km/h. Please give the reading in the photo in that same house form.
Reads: 20 km/h
